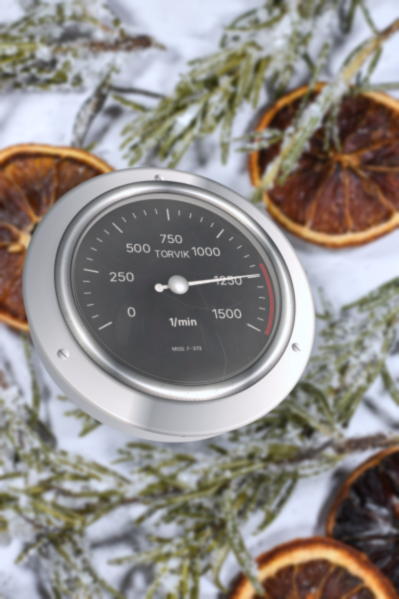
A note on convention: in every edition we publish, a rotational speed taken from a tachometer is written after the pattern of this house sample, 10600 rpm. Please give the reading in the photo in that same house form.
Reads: 1250 rpm
